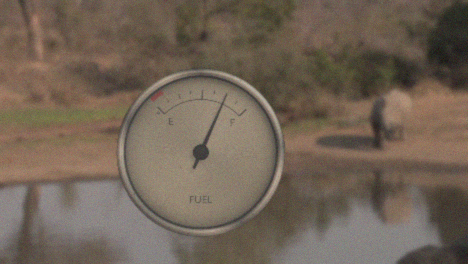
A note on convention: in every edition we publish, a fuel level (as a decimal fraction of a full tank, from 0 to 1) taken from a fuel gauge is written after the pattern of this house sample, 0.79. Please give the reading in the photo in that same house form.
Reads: 0.75
